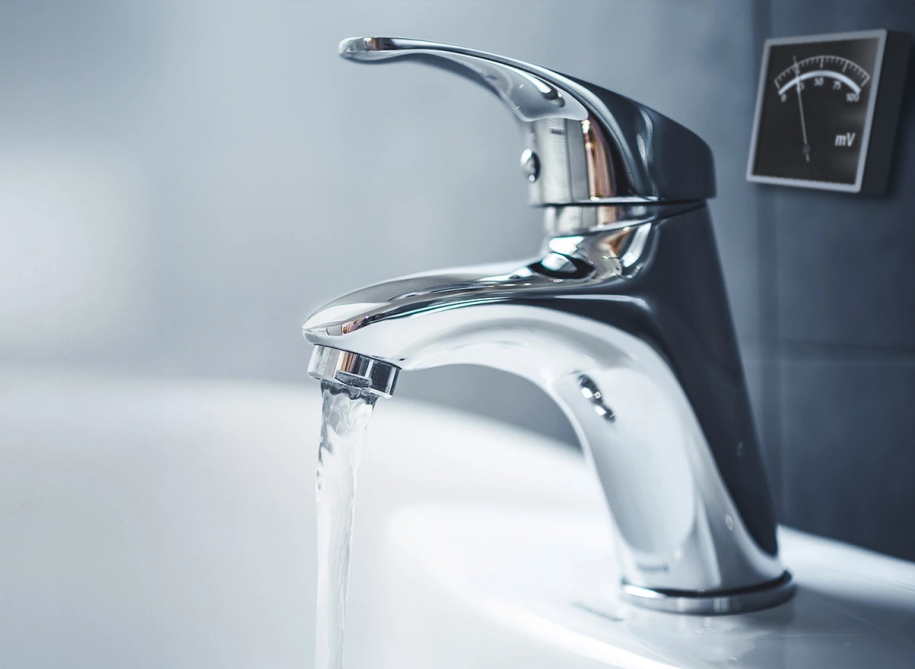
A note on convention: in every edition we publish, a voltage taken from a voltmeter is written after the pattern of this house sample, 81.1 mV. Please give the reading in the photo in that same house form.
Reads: 25 mV
